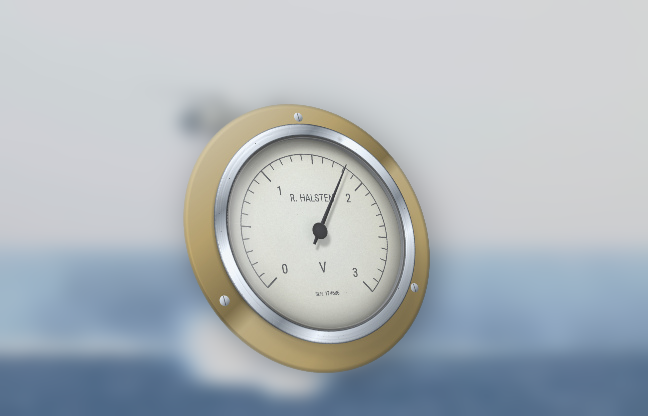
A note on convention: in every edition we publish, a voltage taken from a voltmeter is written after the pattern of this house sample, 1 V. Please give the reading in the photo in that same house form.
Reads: 1.8 V
